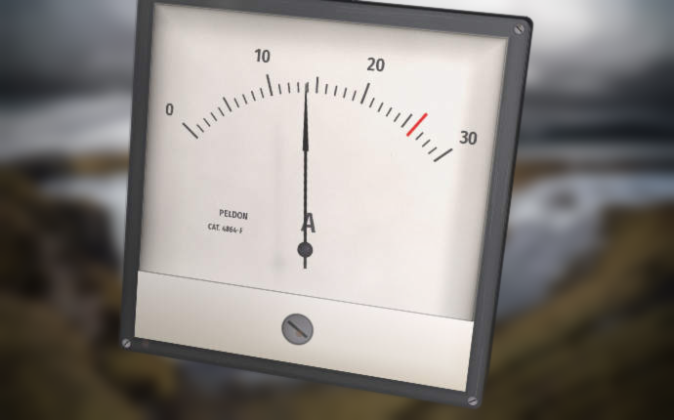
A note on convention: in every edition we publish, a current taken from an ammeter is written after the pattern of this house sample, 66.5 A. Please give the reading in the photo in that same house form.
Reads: 14 A
